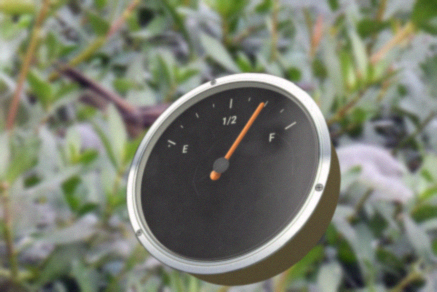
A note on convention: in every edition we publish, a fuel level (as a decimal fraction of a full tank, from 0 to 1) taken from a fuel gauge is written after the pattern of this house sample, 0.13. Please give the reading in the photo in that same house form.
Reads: 0.75
